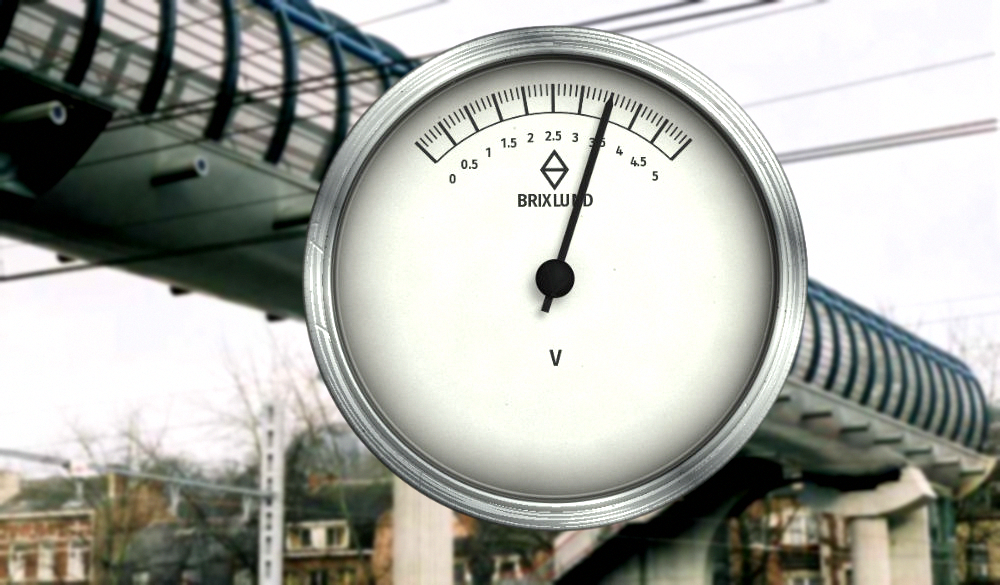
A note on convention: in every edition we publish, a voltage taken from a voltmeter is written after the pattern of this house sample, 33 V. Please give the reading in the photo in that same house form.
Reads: 3.5 V
